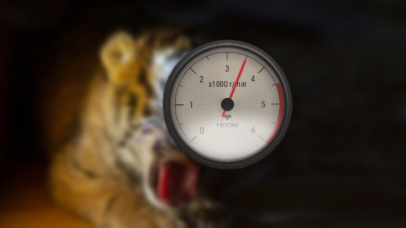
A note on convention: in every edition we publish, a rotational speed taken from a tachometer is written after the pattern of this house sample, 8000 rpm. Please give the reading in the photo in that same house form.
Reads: 3500 rpm
